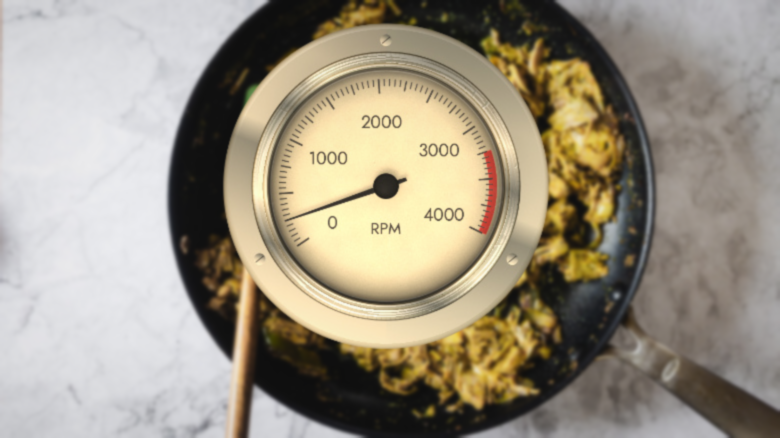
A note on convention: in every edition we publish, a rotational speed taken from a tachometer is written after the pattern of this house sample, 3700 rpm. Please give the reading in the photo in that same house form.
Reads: 250 rpm
